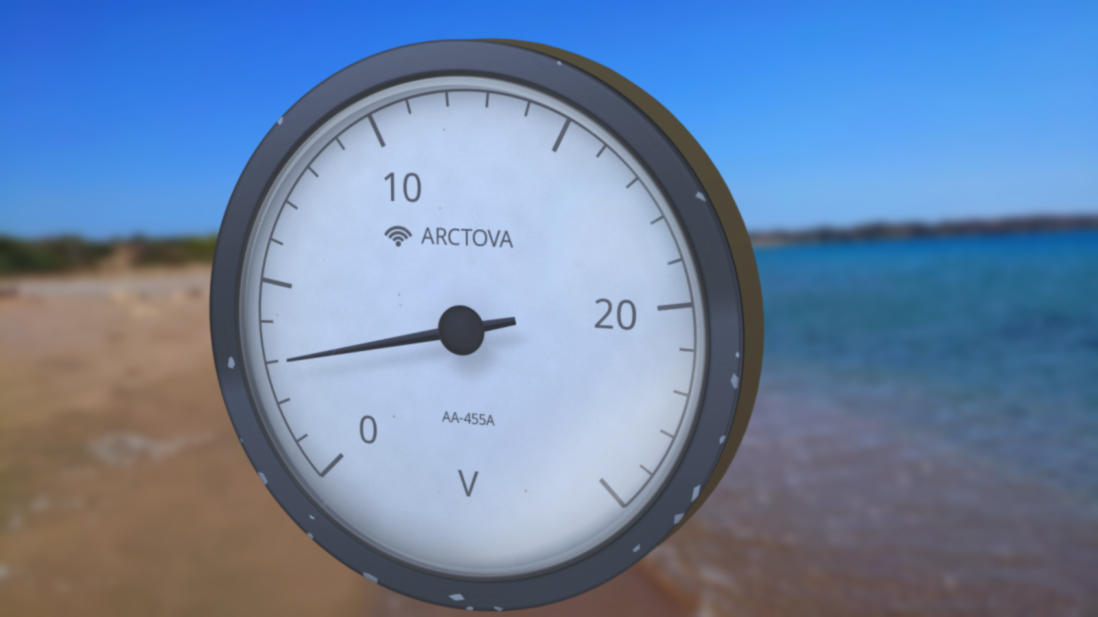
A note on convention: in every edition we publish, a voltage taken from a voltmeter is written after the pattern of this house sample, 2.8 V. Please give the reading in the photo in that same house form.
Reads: 3 V
